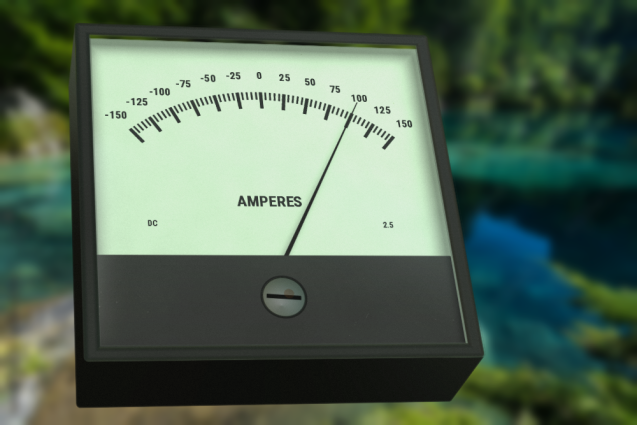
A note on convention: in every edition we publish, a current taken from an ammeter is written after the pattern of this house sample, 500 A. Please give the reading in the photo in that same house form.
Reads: 100 A
